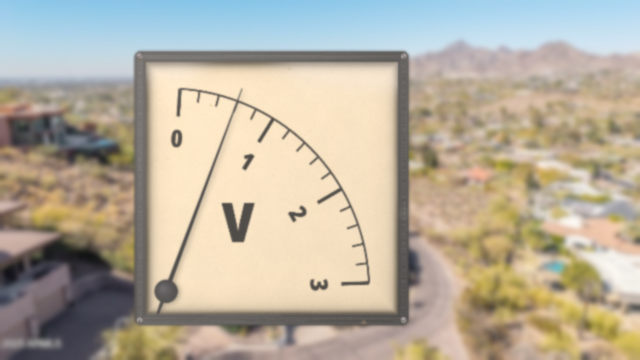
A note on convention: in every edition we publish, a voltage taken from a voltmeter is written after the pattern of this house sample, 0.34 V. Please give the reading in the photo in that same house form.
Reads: 0.6 V
